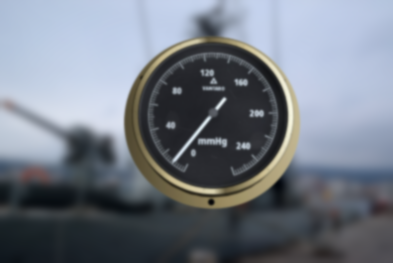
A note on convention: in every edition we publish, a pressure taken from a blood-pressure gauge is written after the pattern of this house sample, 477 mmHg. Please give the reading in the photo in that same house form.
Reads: 10 mmHg
